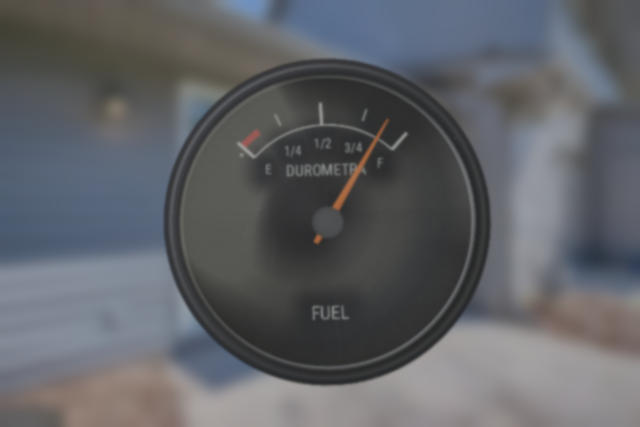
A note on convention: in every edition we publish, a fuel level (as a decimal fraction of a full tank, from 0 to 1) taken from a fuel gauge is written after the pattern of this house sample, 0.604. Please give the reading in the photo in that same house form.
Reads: 0.875
